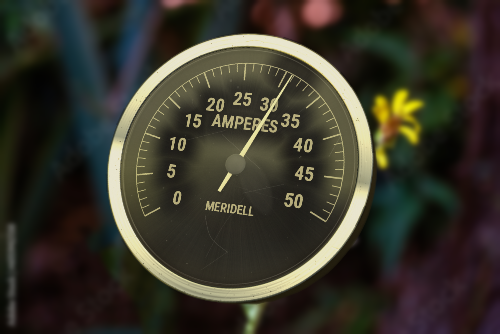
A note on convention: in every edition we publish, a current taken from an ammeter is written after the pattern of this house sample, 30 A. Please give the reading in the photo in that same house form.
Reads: 31 A
